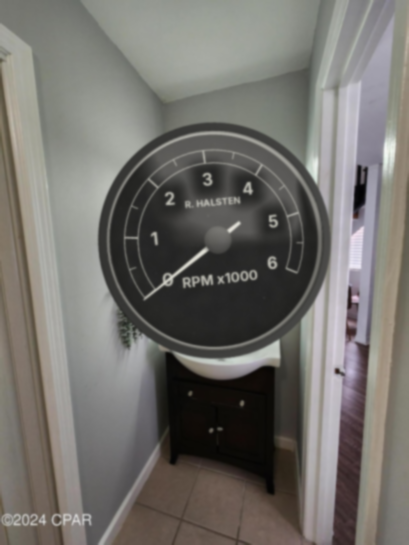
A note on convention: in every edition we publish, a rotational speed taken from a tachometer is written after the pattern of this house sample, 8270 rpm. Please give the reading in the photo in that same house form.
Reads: 0 rpm
